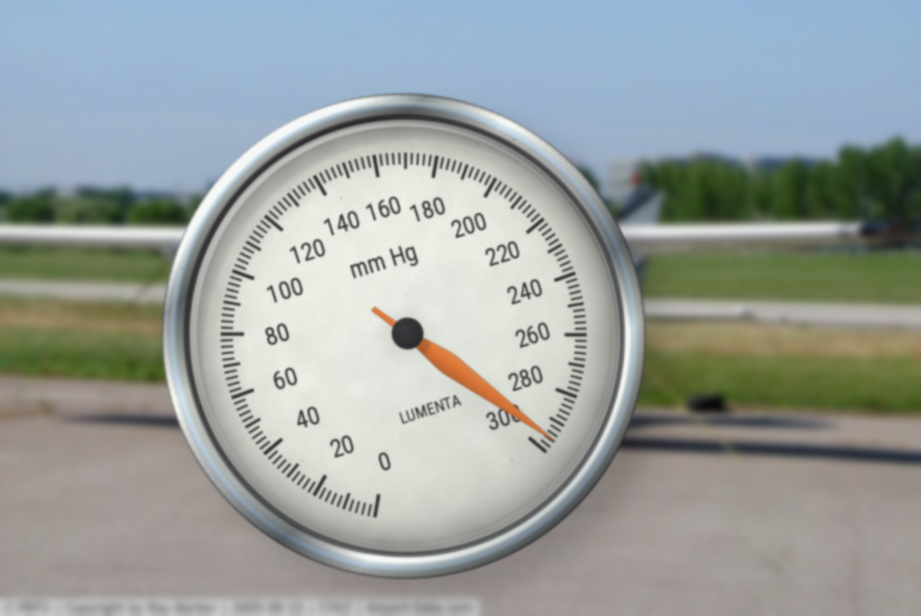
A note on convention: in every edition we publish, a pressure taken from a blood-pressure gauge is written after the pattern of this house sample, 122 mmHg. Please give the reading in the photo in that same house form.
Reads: 296 mmHg
